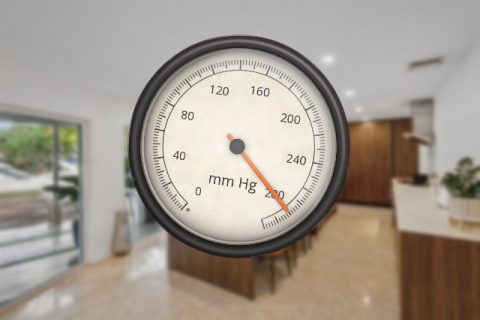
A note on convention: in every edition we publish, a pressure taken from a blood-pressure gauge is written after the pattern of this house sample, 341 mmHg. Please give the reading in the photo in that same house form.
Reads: 280 mmHg
